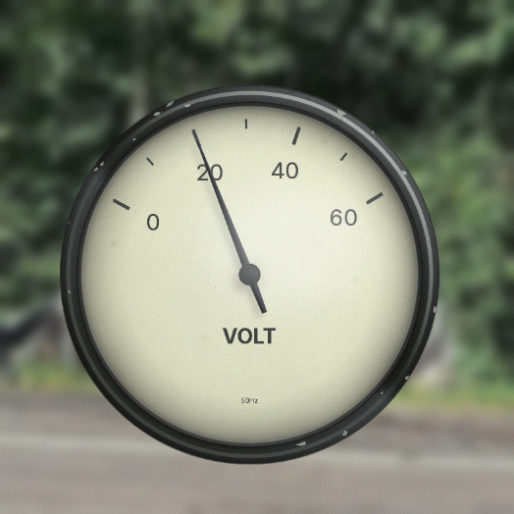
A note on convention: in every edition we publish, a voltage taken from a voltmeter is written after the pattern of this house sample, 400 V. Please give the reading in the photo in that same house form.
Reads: 20 V
